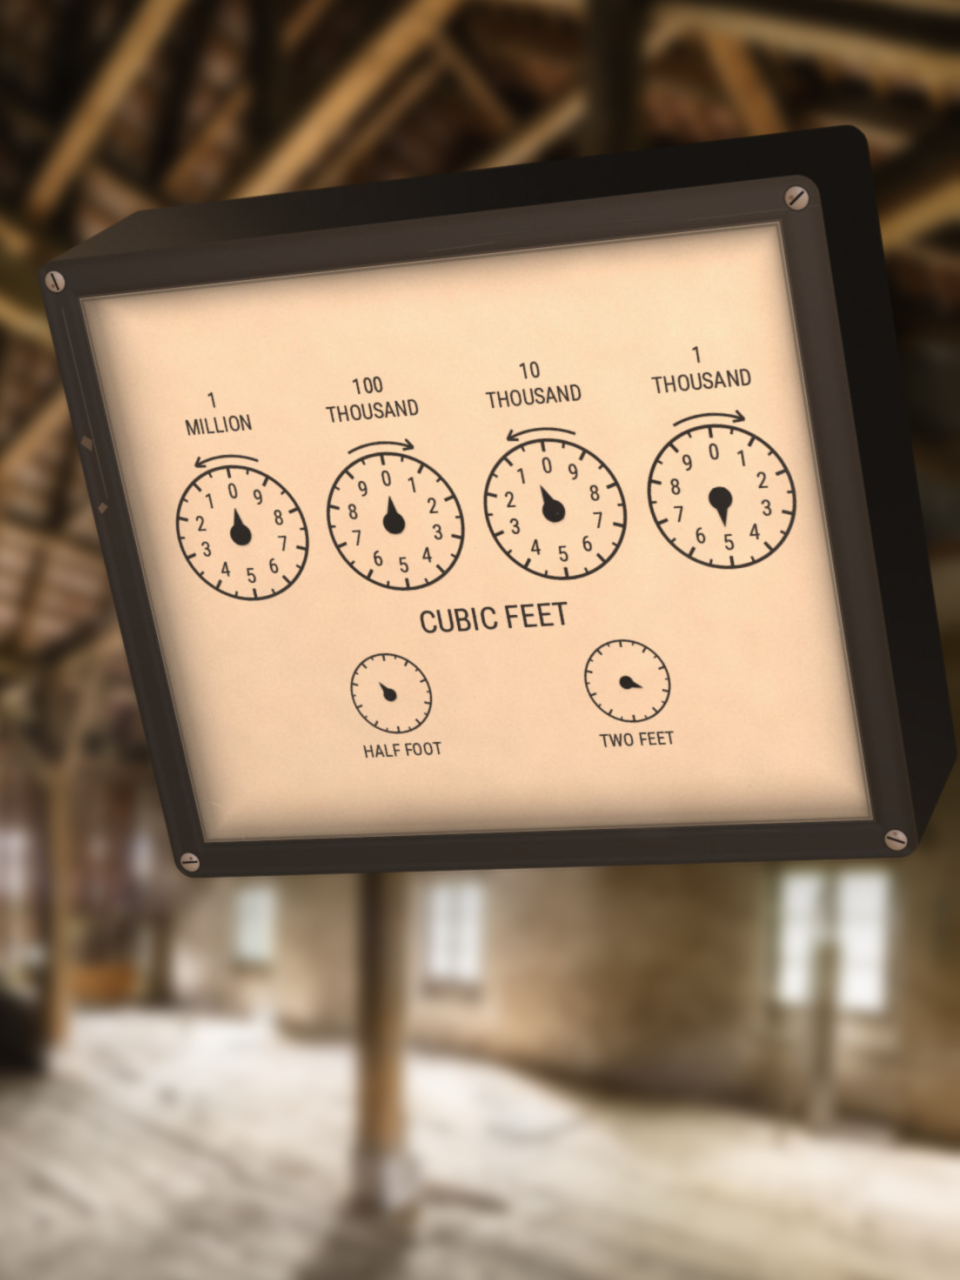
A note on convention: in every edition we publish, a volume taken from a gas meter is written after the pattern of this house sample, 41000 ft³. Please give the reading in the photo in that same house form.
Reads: 500 ft³
